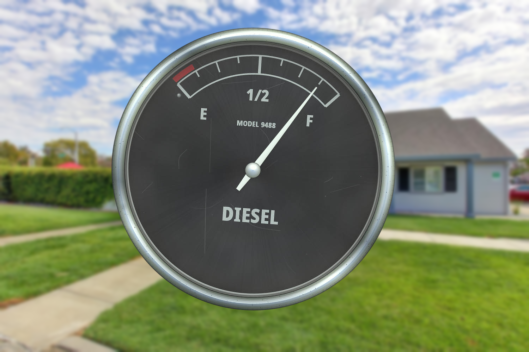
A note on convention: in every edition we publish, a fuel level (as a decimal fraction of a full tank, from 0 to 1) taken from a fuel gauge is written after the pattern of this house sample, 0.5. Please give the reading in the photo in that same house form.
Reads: 0.875
